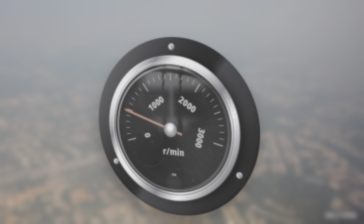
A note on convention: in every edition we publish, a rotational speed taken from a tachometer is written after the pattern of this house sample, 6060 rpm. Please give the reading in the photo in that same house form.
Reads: 500 rpm
